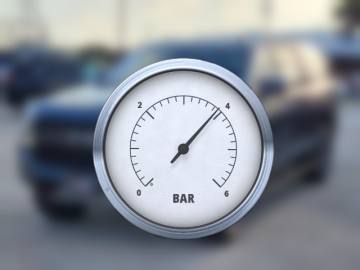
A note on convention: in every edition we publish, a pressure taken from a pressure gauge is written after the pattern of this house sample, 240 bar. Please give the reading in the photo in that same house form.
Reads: 3.9 bar
